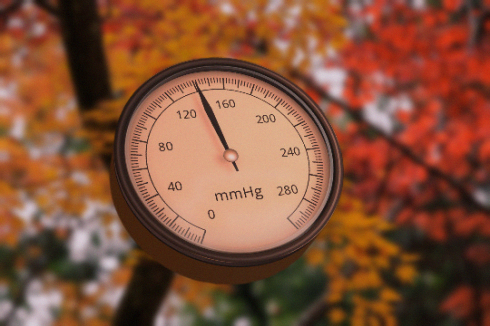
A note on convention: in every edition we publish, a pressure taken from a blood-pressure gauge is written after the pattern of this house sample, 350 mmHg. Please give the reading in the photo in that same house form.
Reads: 140 mmHg
